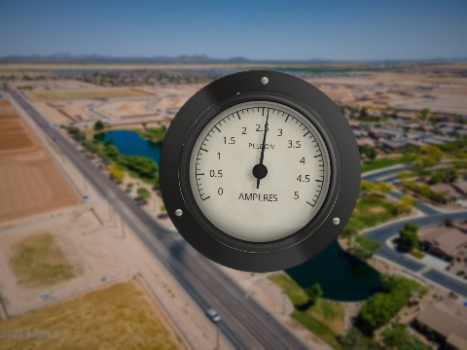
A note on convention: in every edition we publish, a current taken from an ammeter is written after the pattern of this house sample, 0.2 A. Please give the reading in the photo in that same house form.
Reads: 2.6 A
